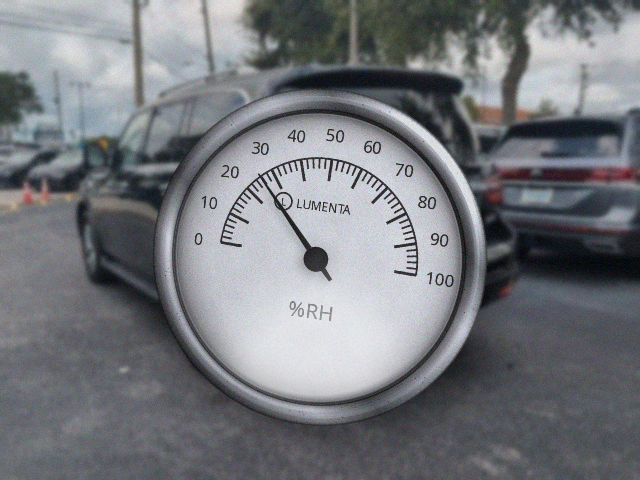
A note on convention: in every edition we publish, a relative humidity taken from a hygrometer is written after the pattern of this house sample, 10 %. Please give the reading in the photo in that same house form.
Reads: 26 %
